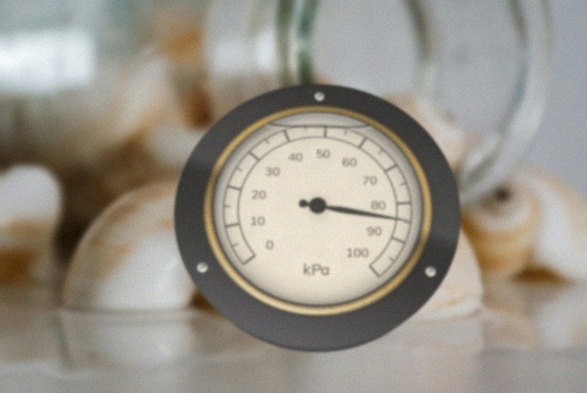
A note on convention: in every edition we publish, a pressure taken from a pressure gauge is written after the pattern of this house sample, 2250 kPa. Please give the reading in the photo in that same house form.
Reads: 85 kPa
